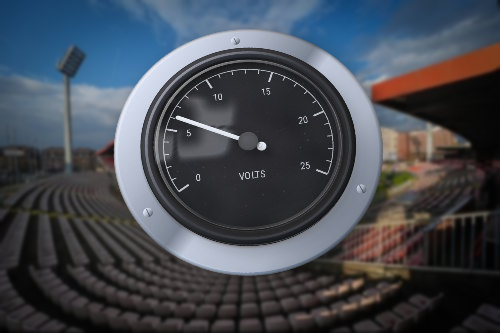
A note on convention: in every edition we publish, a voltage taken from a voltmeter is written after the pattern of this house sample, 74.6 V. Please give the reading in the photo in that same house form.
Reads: 6 V
